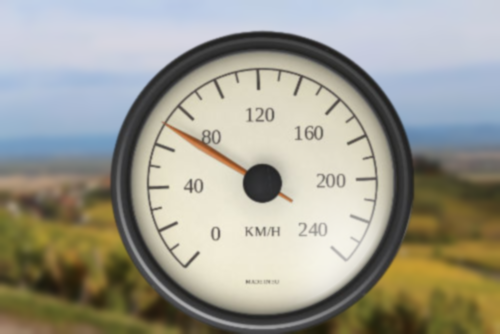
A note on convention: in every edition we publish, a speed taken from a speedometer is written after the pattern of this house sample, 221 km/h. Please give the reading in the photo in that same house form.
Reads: 70 km/h
